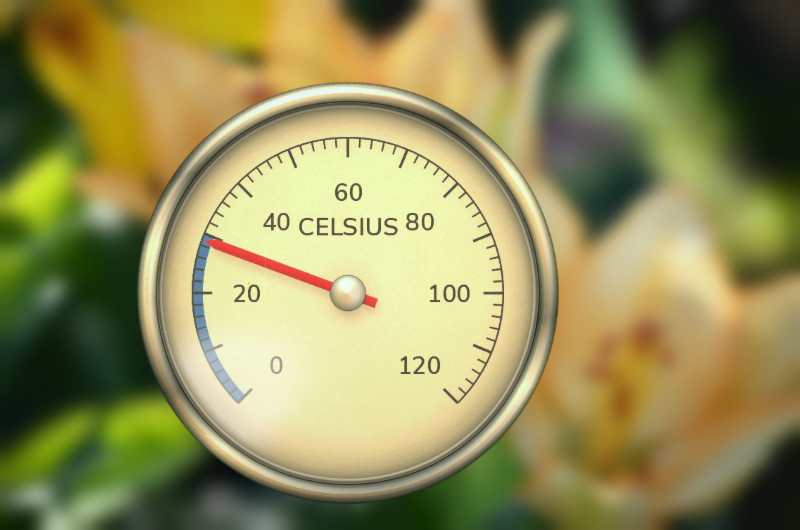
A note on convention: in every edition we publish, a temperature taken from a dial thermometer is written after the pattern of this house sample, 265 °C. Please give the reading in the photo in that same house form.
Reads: 29 °C
